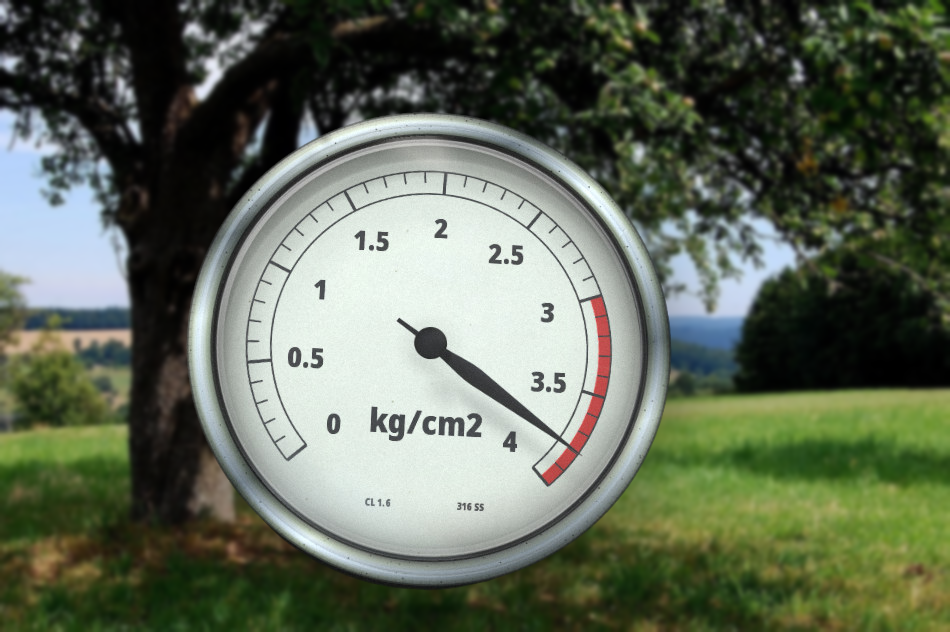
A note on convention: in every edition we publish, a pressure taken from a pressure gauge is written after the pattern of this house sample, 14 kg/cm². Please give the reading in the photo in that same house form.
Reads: 3.8 kg/cm²
